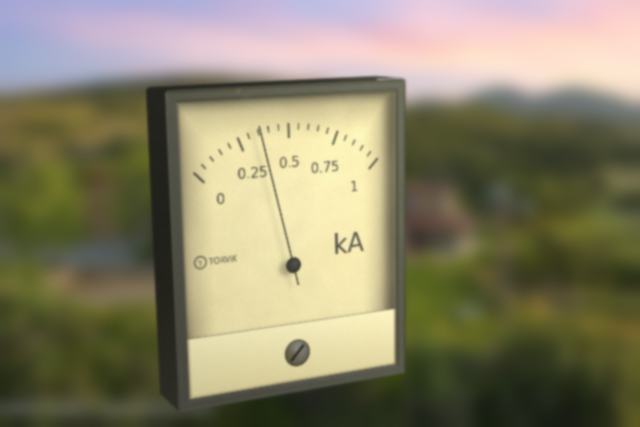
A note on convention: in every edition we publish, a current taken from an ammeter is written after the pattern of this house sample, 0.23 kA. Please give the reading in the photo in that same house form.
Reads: 0.35 kA
